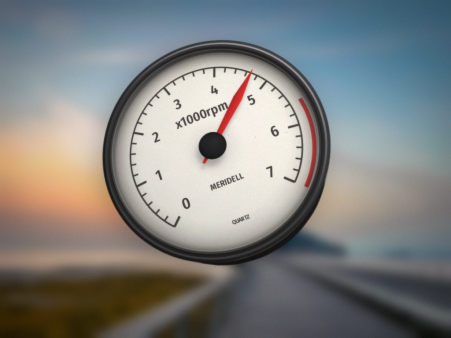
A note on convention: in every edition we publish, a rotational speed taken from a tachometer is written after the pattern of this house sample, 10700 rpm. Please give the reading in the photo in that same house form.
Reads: 4700 rpm
